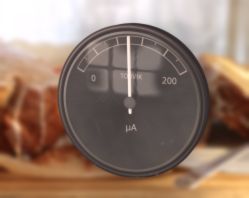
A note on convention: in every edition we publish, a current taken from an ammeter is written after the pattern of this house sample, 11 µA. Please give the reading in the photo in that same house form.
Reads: 100 µA
